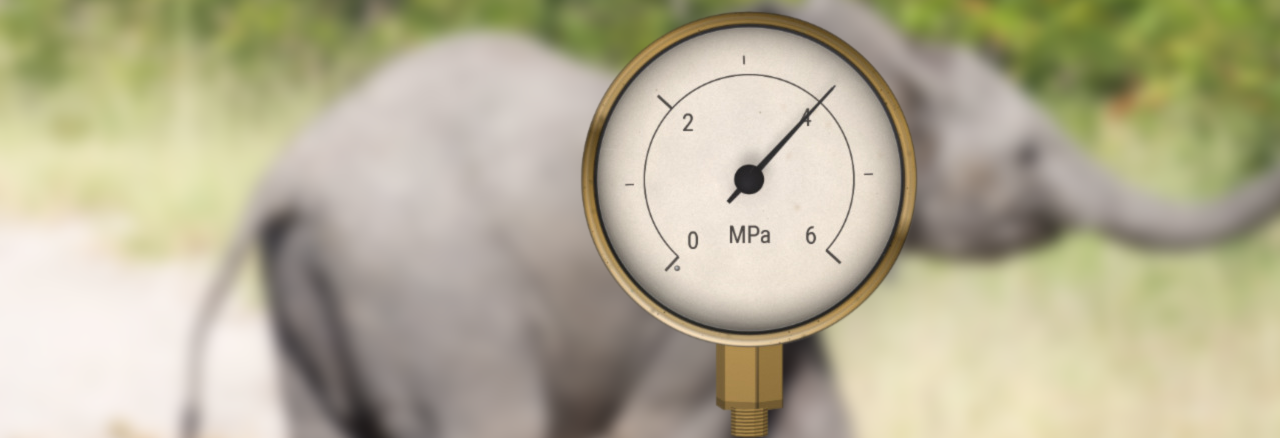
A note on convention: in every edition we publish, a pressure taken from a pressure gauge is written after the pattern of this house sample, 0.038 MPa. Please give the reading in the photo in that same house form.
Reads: 4 MPa
